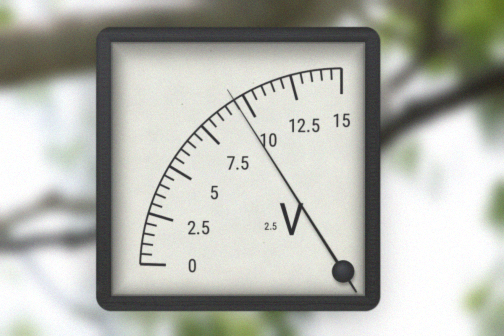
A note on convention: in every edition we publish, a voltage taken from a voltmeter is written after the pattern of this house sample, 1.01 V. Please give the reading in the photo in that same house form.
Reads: 9.5 V
